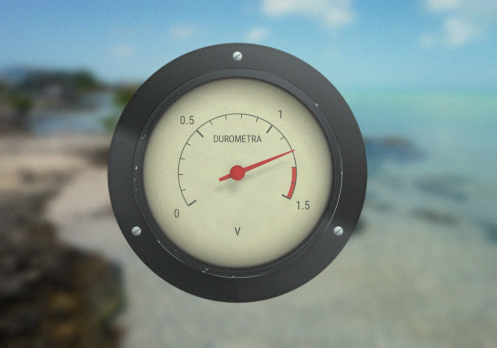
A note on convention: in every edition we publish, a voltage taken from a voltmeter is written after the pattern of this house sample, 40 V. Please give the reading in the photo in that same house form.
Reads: 1.2 V
